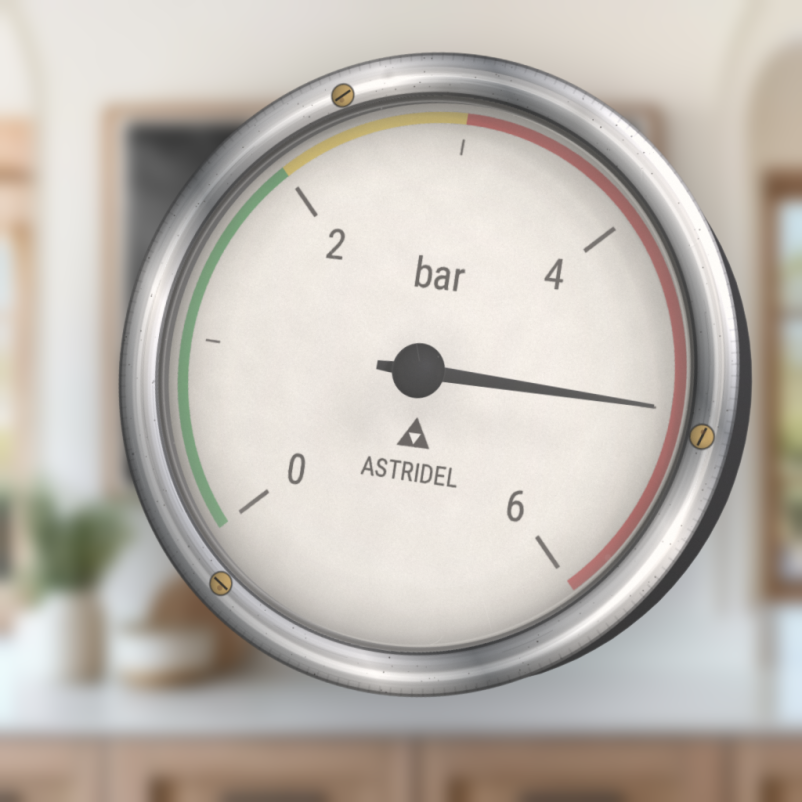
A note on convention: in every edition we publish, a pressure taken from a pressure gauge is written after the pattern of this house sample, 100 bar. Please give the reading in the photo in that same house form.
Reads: 5 bar
